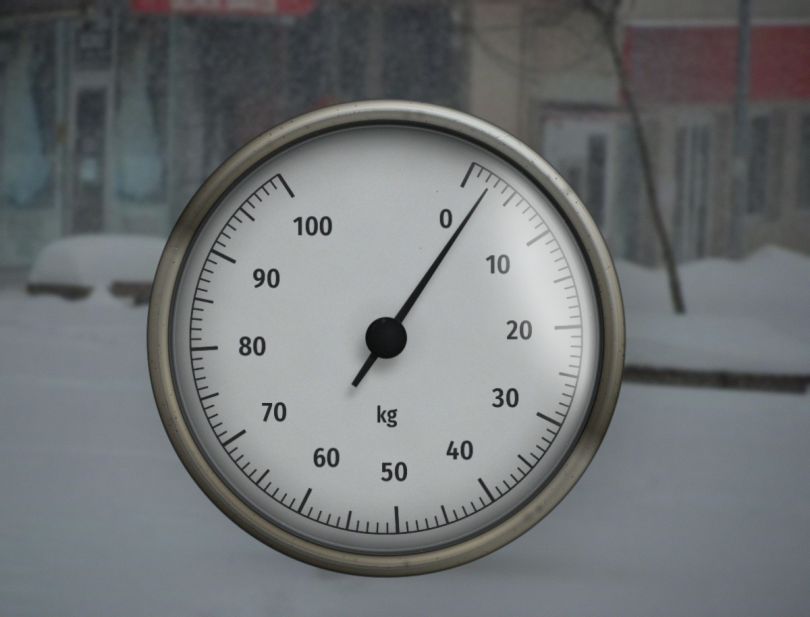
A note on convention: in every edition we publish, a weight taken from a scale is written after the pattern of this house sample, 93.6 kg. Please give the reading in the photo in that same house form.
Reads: 2.5 kg
